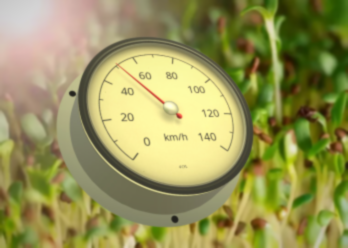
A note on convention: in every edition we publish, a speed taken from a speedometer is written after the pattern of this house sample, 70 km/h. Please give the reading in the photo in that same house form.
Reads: 50 km/h
